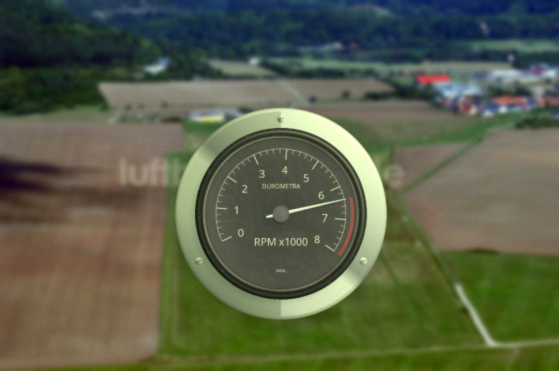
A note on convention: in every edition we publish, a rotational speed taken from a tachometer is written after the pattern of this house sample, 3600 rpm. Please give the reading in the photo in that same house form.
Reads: 6400 rpm
